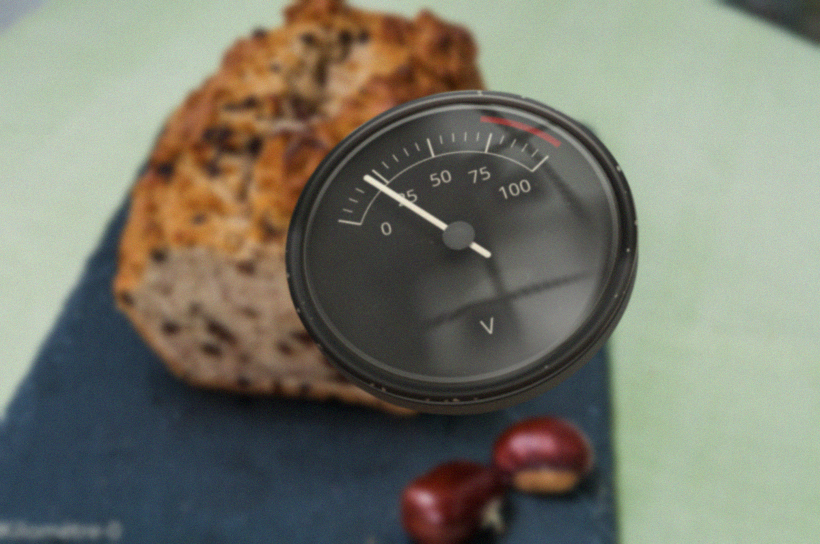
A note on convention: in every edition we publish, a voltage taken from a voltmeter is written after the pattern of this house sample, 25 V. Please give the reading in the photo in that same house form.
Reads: 20 V
